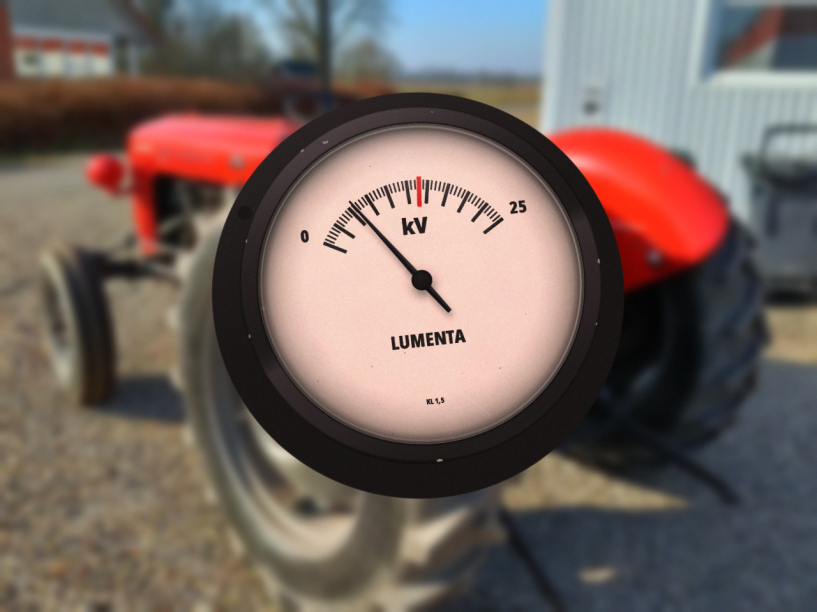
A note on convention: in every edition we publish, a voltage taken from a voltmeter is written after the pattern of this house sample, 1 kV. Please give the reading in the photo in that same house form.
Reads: 5.5 kV
